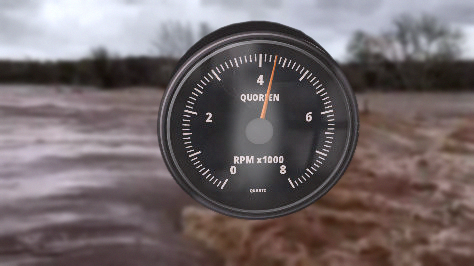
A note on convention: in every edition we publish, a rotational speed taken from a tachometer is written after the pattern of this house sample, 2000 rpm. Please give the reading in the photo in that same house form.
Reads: 4300 rpm
